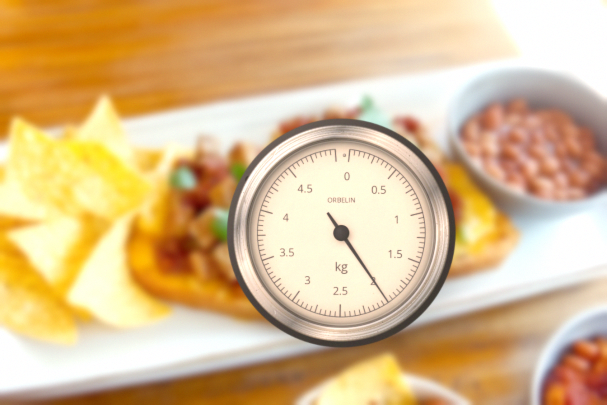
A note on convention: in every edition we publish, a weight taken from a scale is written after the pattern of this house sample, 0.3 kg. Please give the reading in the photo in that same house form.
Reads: 2 kg
